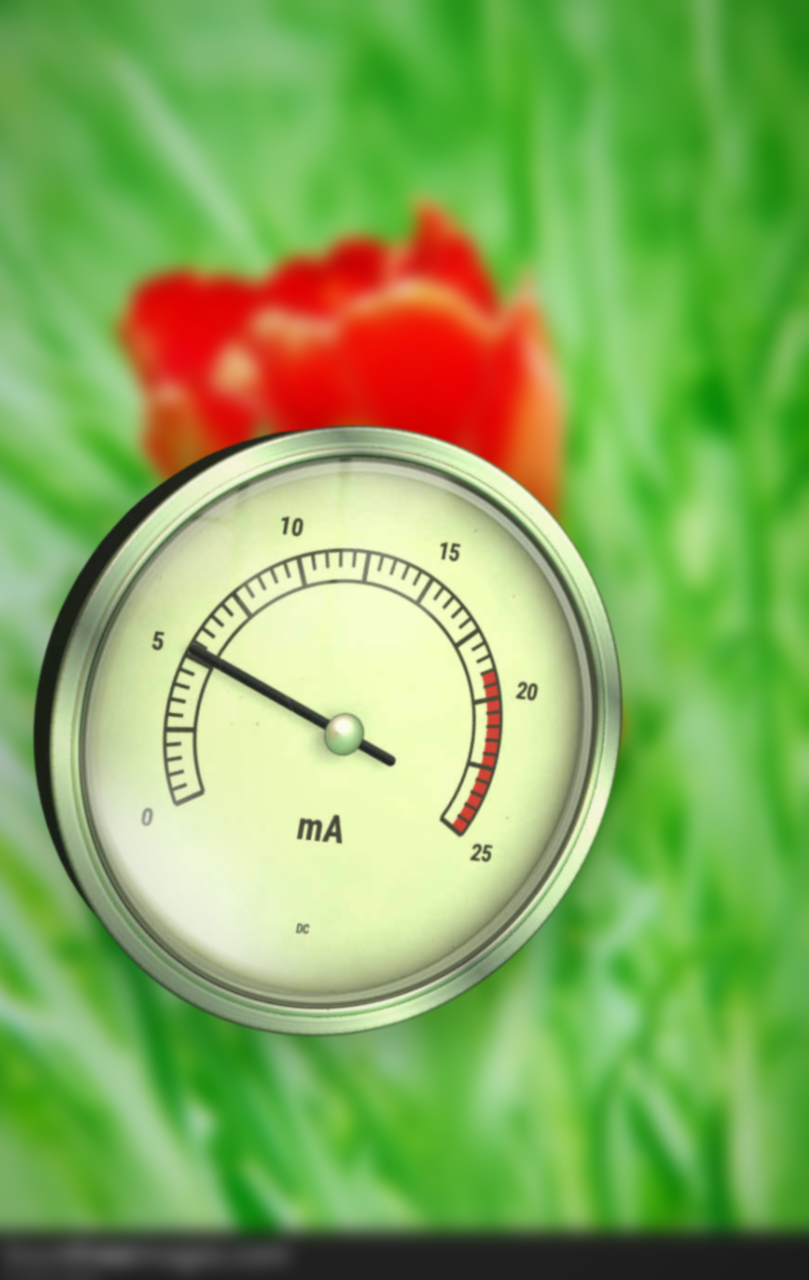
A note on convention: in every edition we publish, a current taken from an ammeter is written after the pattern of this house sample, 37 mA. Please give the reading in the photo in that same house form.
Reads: 5.25 mA
